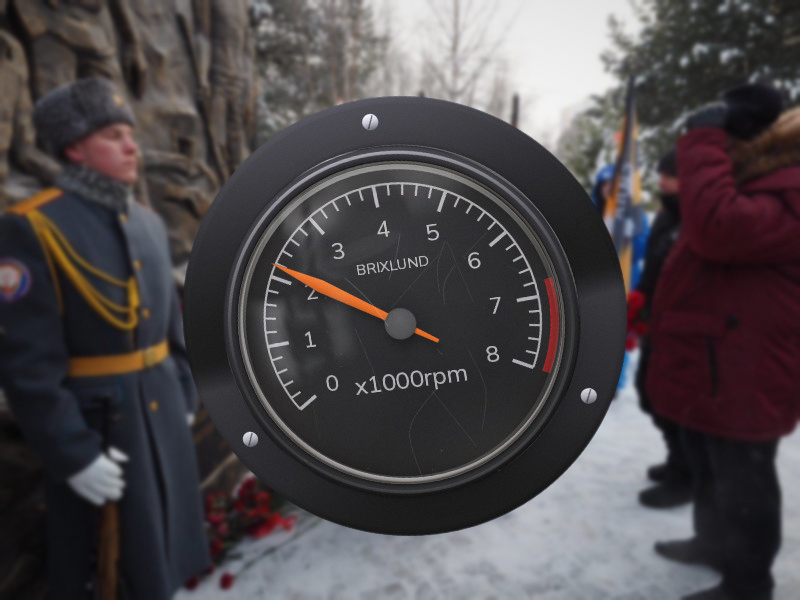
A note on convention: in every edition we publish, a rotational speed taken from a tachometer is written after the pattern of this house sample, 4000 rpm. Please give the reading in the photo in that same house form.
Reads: 2200 rpm
